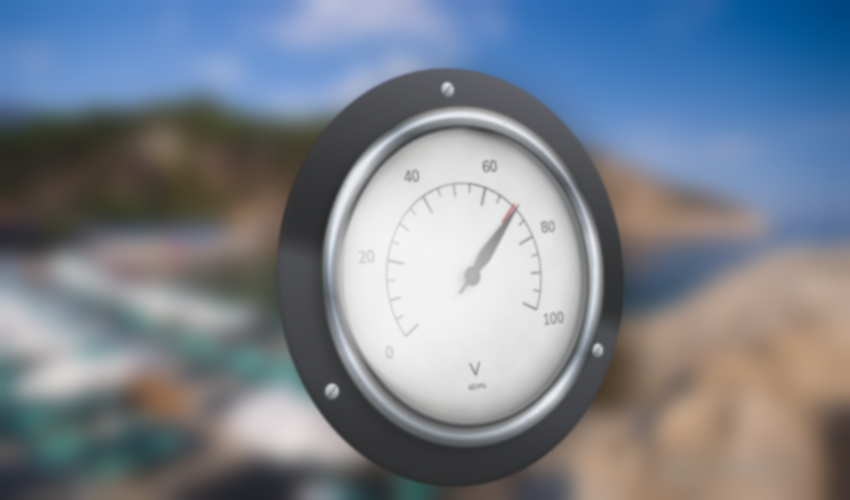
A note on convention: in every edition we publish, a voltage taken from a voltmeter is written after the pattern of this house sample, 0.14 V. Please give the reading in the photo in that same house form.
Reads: 70 V
